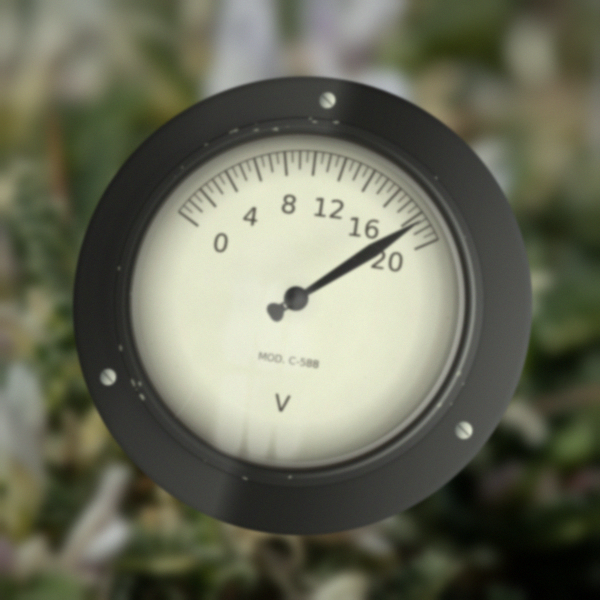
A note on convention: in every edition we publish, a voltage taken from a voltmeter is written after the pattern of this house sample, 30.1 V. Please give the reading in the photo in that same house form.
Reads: 18.5 V
